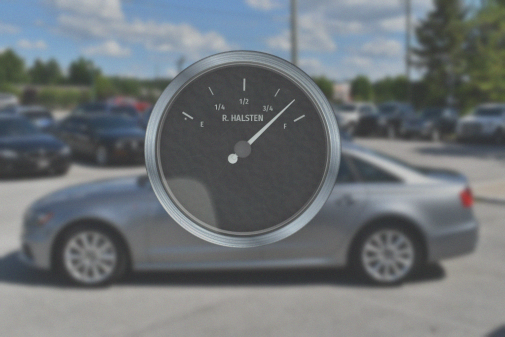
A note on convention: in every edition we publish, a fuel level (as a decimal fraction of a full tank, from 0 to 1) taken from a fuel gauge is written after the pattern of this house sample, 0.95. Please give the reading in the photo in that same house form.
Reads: 0.875
